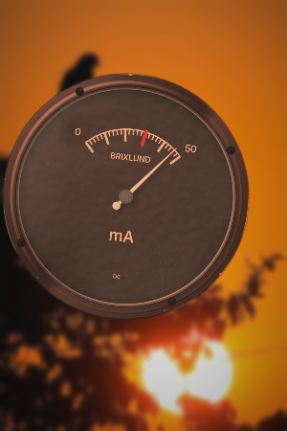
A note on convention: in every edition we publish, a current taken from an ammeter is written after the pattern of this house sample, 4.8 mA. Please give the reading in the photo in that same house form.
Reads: 46 mA
